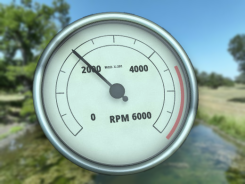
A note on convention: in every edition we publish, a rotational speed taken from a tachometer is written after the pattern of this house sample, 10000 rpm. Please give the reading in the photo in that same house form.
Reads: 2000 rpm
